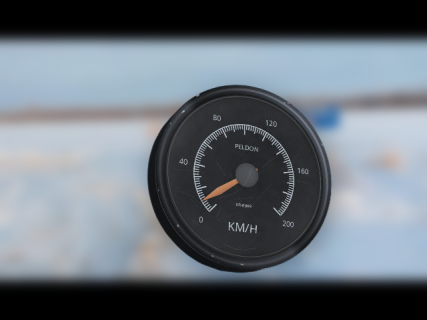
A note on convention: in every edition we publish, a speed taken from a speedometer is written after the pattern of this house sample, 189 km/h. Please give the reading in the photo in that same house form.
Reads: 10 km/h
